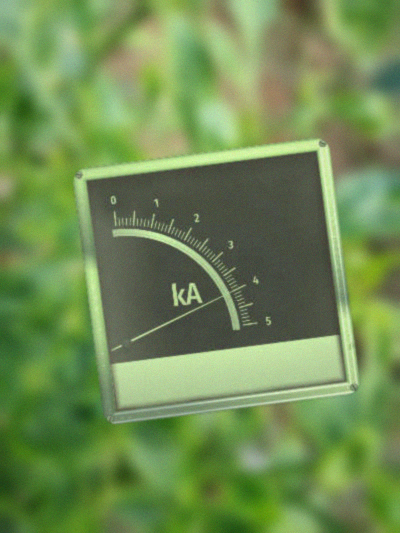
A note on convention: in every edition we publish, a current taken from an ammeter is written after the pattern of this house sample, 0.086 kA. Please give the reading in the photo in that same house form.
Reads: 4 kA
